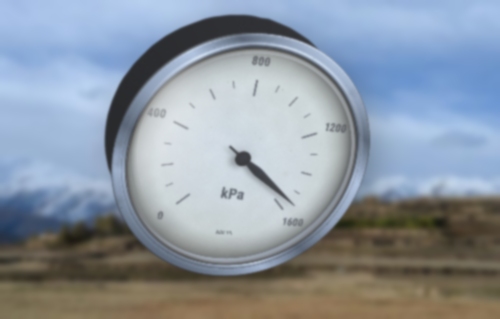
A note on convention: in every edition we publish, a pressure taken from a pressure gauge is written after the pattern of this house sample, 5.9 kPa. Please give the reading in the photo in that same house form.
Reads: 1550 kPa
